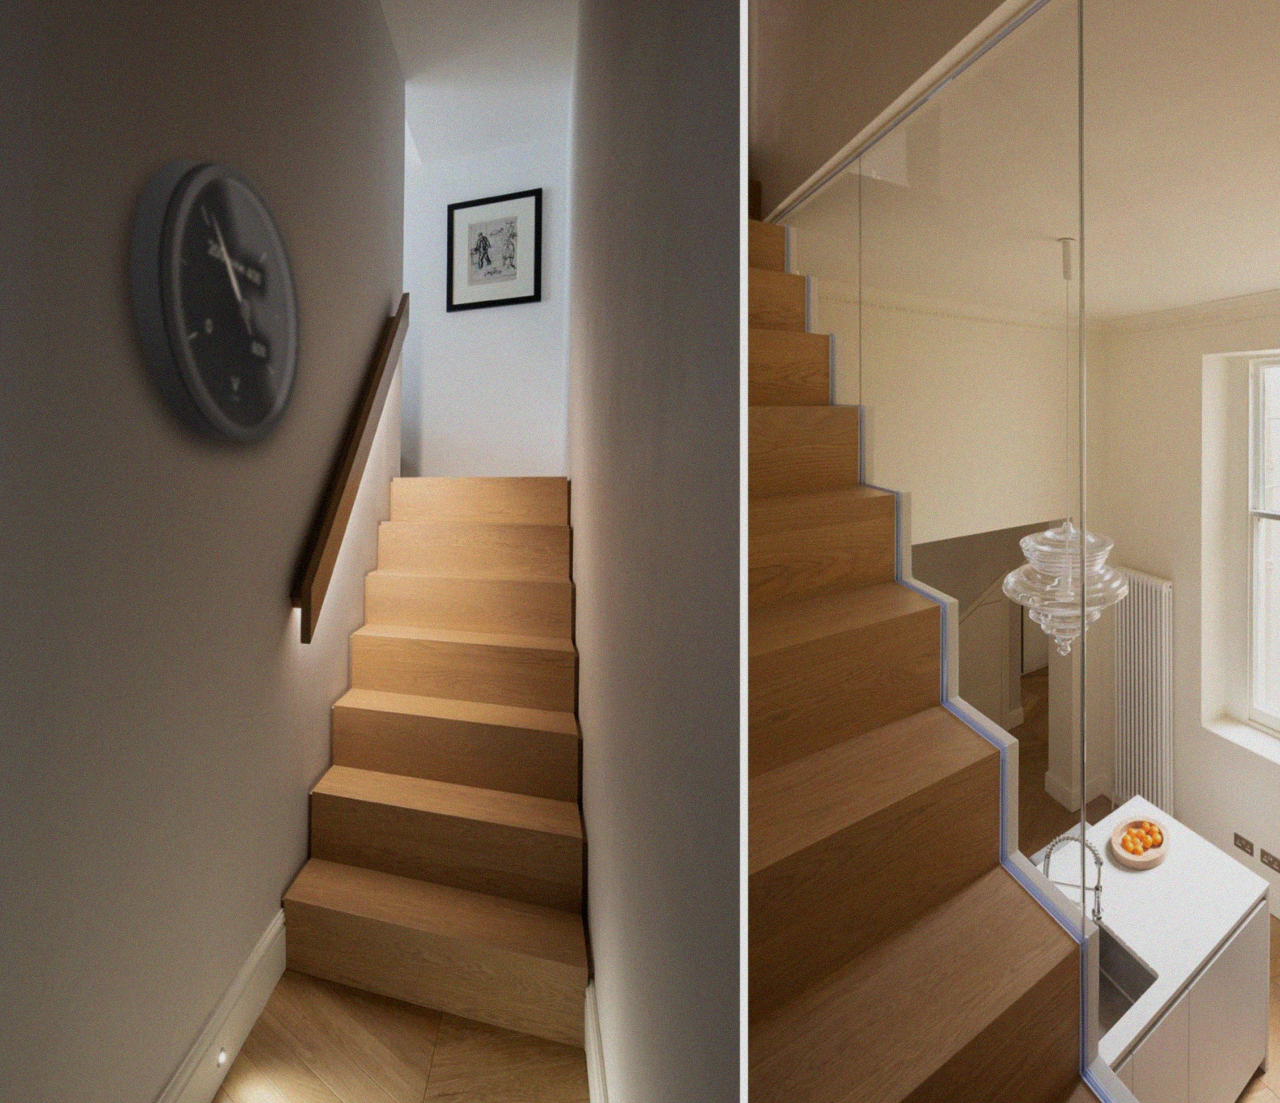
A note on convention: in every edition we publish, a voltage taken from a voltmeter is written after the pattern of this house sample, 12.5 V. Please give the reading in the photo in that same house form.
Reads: 200 V
